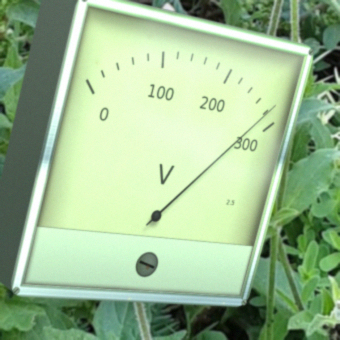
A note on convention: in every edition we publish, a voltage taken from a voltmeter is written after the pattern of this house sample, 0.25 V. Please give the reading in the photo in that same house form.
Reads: 280 V
